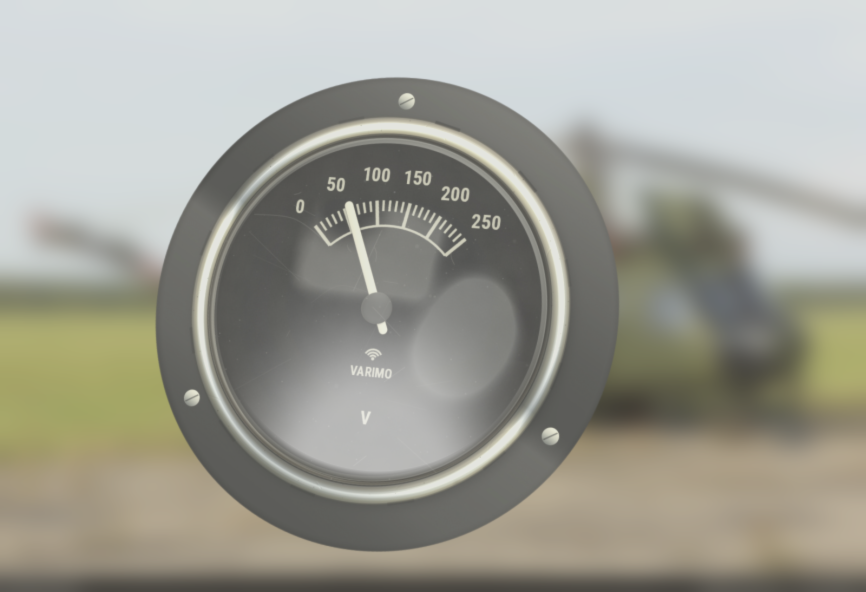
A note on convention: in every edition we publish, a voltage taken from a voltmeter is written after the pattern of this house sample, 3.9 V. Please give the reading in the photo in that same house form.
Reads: 60 V
